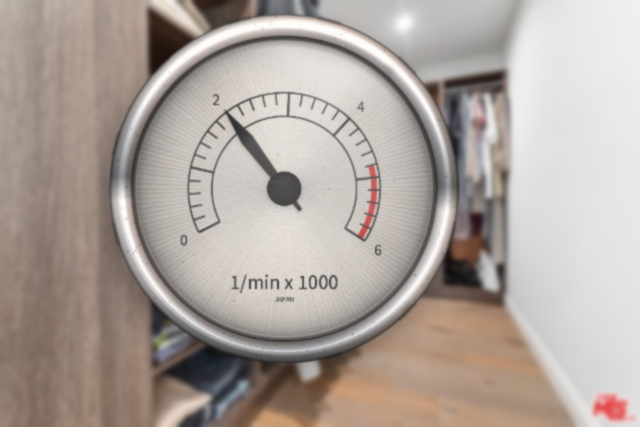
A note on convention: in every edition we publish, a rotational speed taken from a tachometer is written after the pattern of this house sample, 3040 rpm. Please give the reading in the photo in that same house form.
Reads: 2000 rpm
